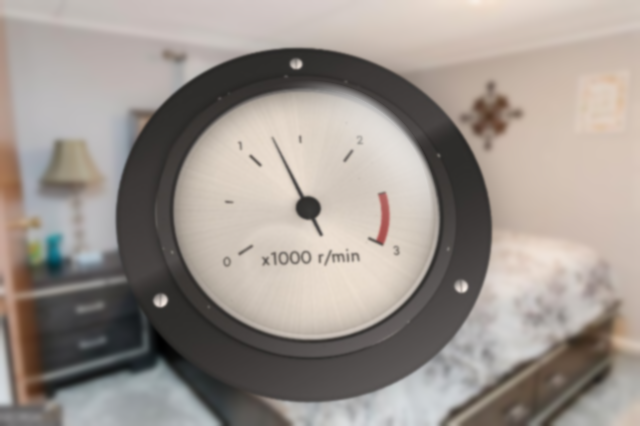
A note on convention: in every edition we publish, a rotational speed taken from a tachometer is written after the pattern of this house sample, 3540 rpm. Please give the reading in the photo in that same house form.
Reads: 1250 rpm
